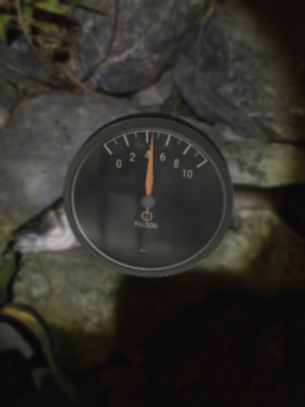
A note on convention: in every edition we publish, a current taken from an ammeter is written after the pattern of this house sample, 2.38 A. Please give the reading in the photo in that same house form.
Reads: 4.5 A
